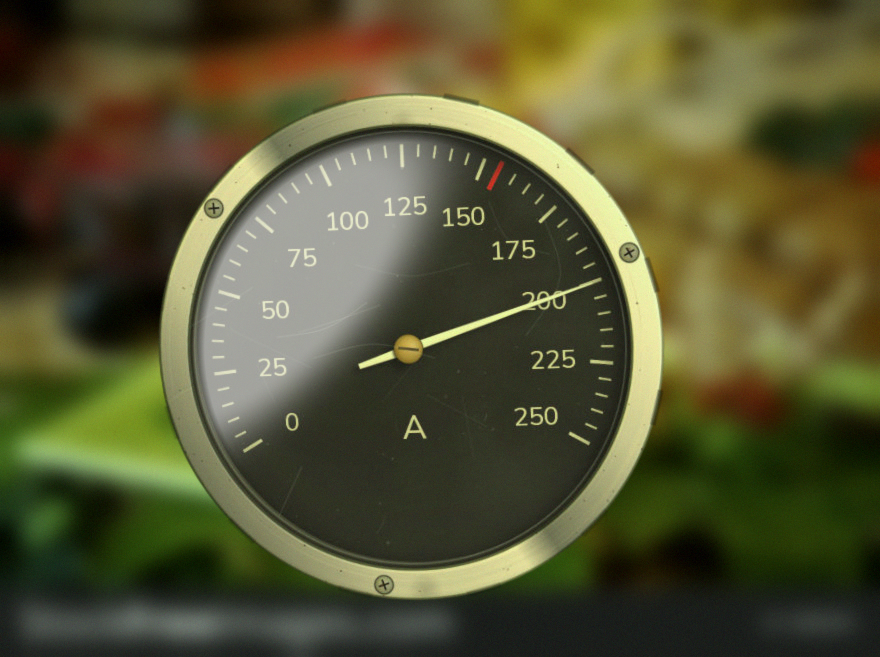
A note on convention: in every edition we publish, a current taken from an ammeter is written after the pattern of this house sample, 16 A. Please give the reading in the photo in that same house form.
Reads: 200 A
